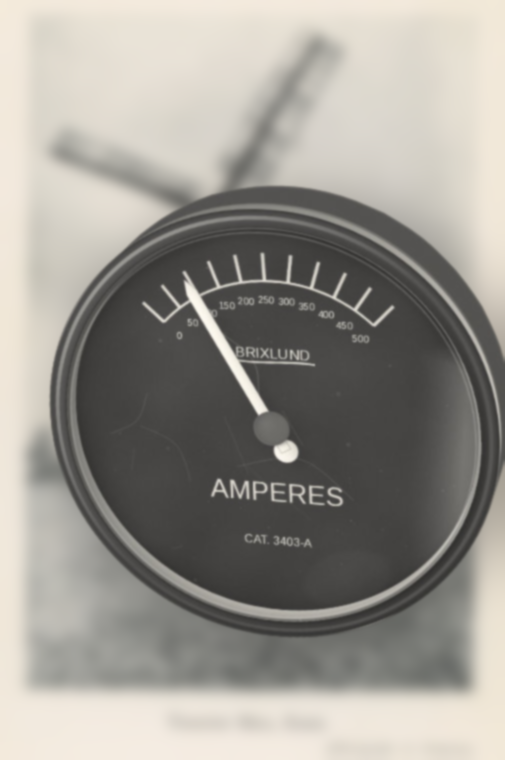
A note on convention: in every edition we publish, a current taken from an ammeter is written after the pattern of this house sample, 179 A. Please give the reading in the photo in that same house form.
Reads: 100 A
